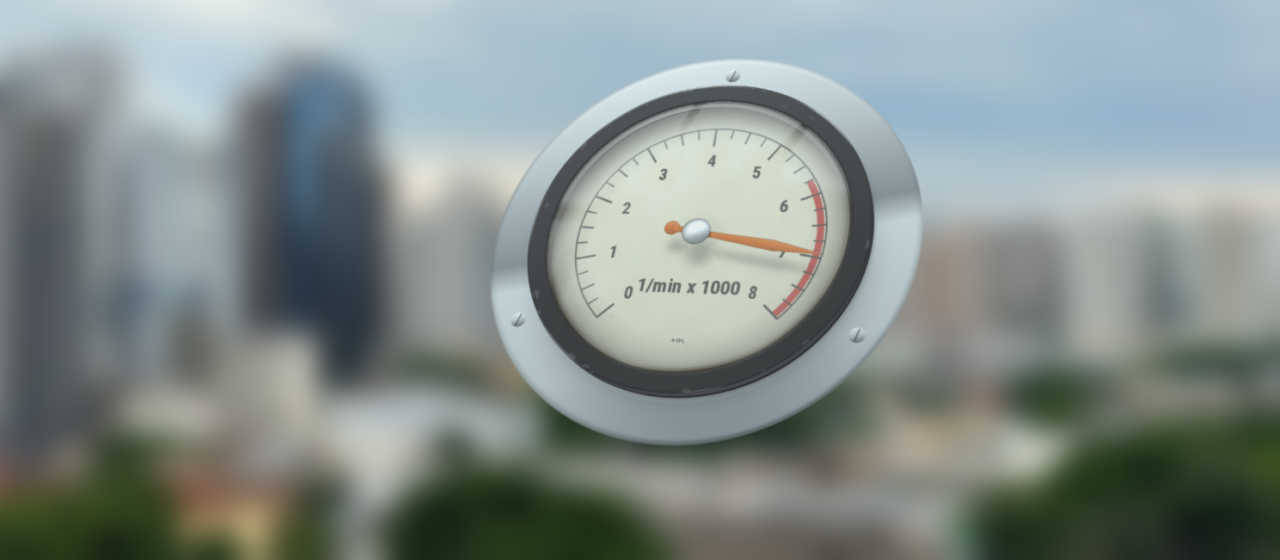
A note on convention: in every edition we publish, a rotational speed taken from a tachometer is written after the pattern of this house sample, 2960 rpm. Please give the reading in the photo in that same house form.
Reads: 7000 rpm
